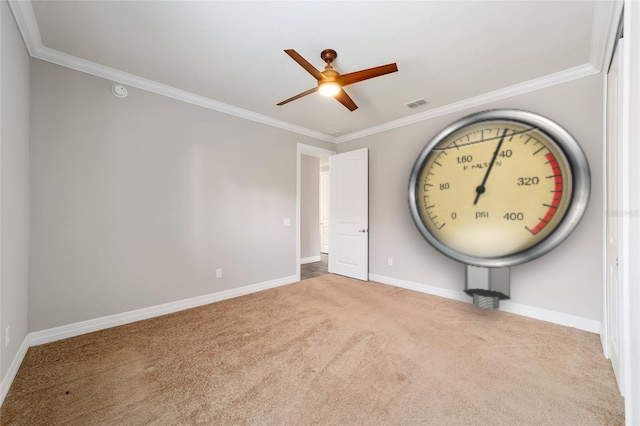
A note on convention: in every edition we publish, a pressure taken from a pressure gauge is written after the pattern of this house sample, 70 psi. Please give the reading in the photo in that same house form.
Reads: 230 psi
